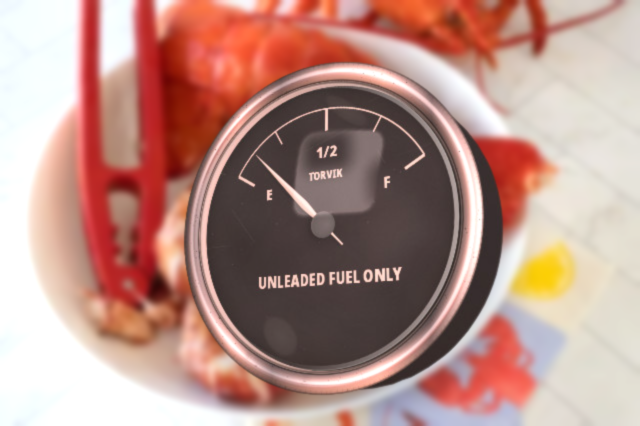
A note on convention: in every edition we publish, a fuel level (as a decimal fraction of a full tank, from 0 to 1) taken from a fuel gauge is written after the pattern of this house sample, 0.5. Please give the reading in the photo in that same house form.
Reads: 0.125
